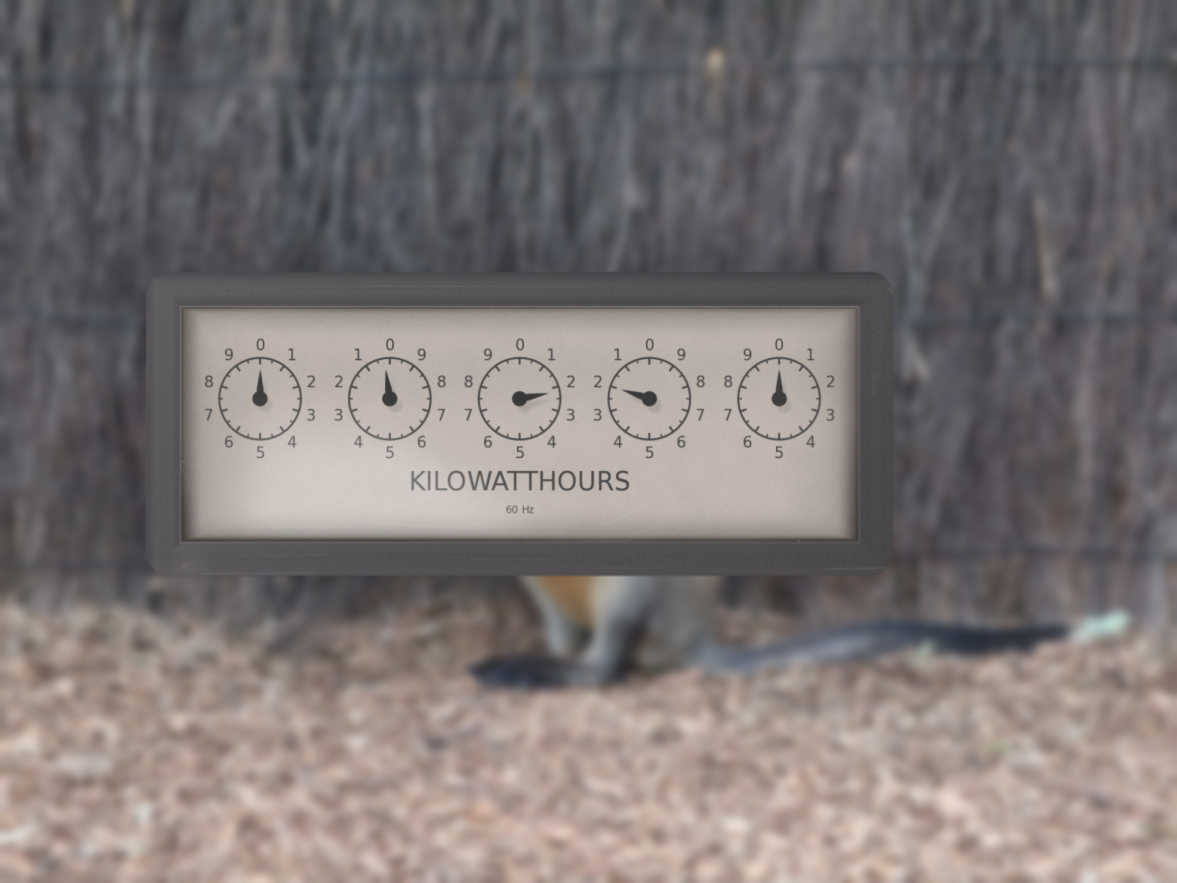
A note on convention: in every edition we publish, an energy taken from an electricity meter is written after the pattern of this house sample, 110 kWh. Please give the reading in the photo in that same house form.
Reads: 220 kWh
